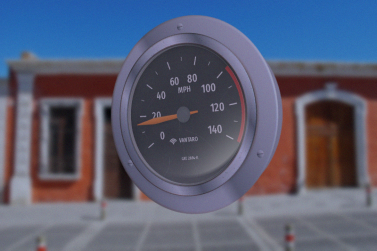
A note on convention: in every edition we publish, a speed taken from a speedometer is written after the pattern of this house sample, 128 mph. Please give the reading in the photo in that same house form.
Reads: 15 mph
